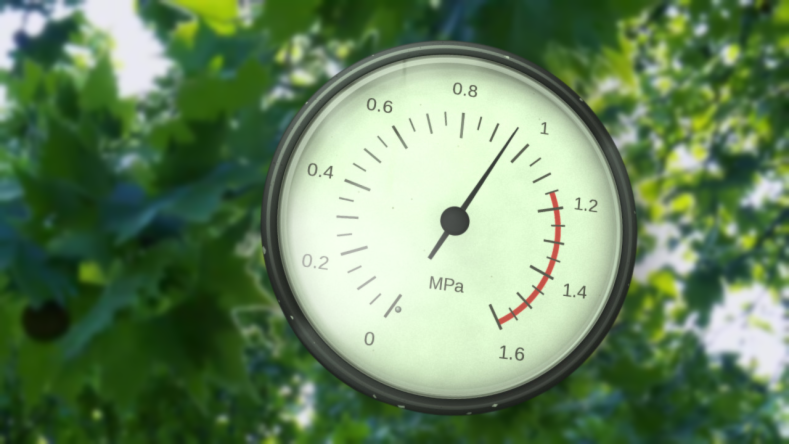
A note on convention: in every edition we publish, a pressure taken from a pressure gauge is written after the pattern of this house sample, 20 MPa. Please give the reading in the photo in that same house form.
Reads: 0.95 MPa
